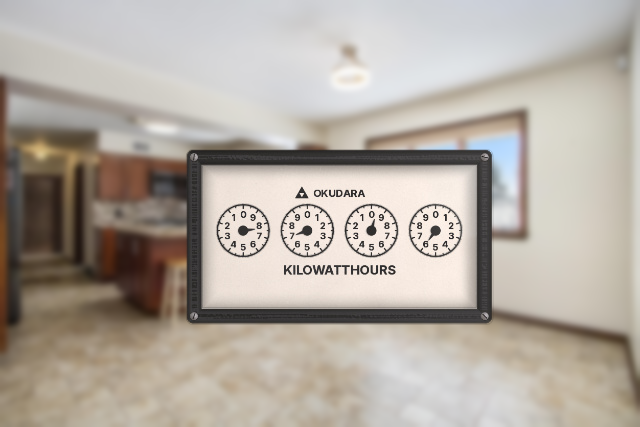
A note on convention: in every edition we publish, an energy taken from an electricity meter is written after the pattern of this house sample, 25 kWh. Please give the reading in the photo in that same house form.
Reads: 7696 kWh
